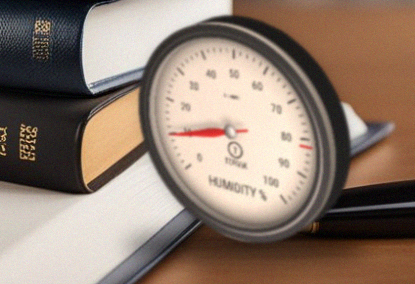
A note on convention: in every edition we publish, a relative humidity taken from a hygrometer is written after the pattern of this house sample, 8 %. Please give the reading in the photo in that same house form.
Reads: 10 %
